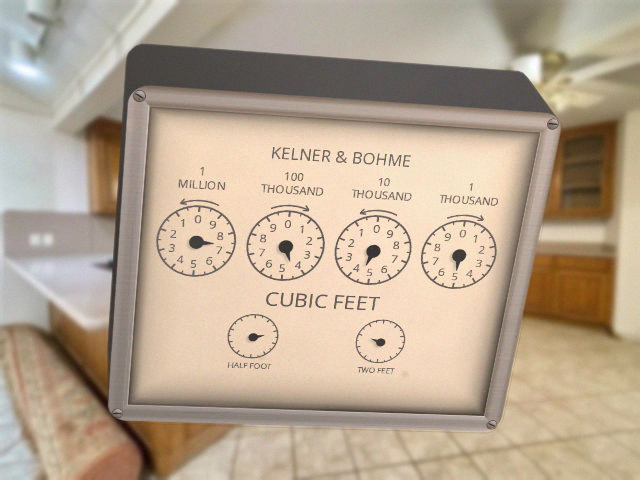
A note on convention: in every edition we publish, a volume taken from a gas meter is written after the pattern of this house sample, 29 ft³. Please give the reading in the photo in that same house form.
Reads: 744500 ft³
